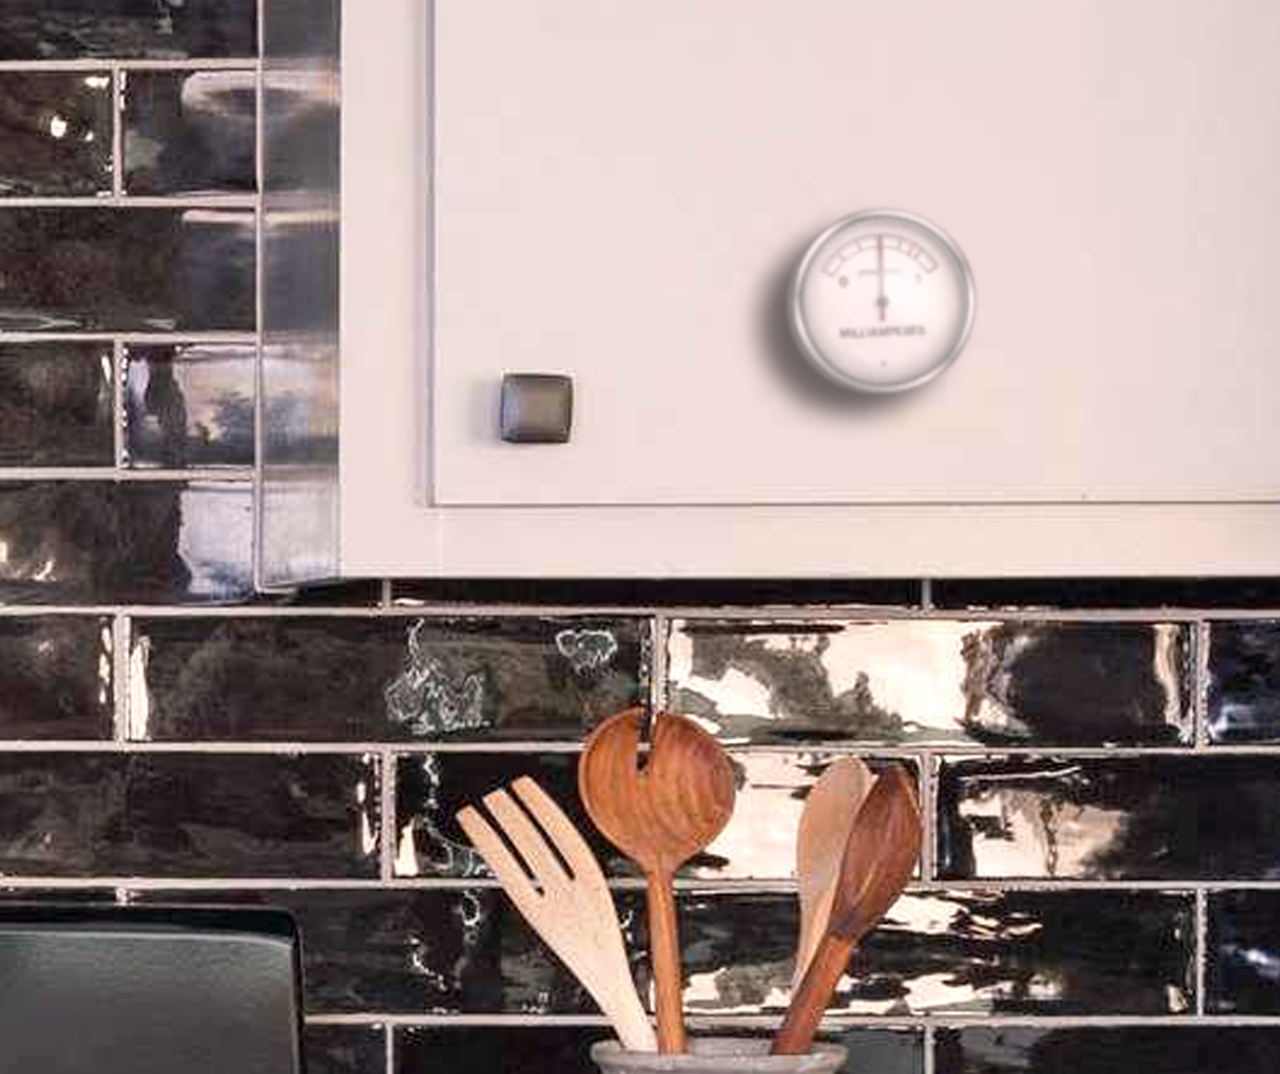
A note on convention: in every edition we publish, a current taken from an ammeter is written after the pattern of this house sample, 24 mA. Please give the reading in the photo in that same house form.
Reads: 1.5 mA
